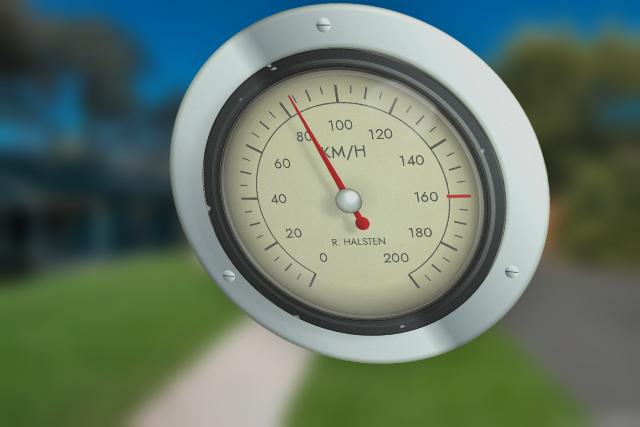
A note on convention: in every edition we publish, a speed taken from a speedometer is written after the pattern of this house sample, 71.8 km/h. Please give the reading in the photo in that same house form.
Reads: 85 km/h
